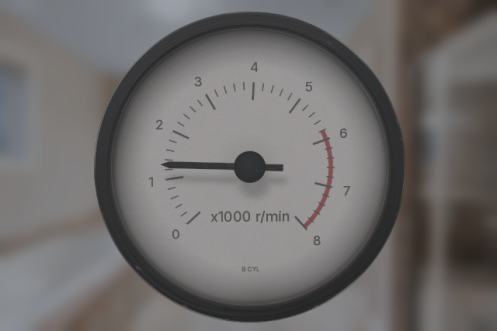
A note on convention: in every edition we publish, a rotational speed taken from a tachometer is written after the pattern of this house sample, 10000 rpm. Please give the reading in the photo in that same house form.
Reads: 1300 rpm
